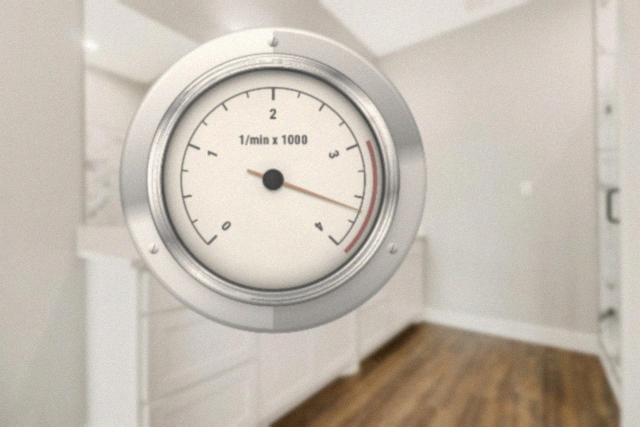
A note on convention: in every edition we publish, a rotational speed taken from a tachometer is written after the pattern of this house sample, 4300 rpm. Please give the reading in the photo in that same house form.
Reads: 3625 rpm
